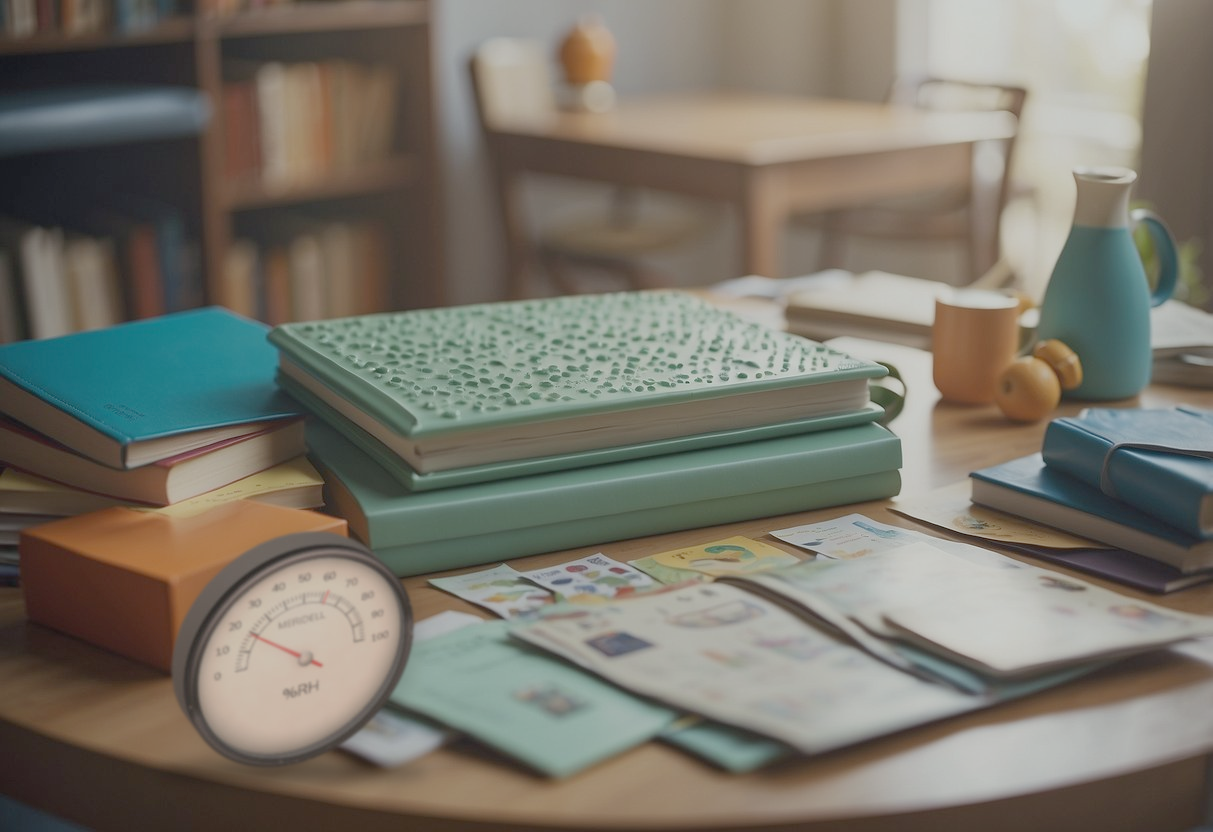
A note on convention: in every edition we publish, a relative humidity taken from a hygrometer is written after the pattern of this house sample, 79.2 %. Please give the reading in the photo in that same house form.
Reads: 20 %
